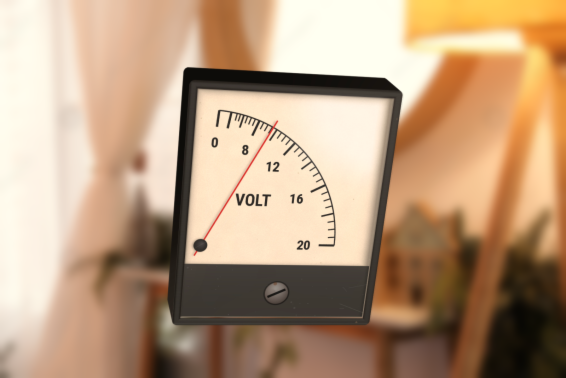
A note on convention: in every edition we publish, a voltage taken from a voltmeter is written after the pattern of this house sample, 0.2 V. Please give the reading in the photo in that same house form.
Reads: 9.5 V
